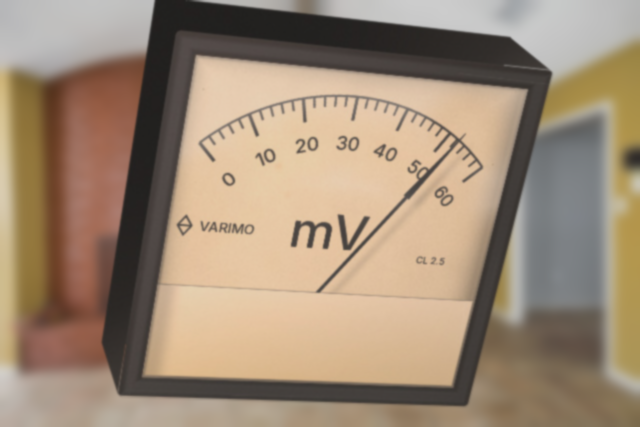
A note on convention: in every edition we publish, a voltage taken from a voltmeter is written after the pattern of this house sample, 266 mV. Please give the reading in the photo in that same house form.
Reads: 52 mV
